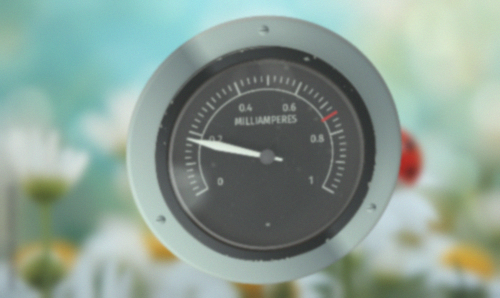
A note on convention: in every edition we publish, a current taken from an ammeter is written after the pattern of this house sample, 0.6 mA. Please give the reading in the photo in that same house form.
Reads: 0.18 mA
